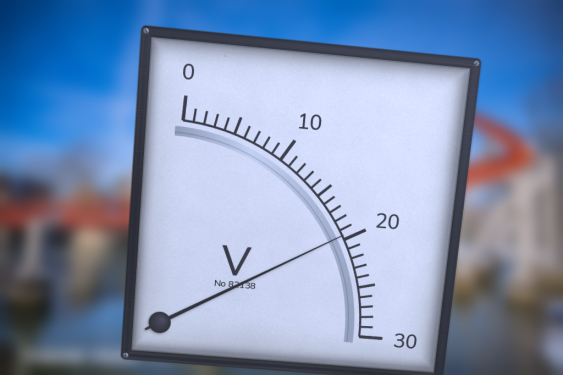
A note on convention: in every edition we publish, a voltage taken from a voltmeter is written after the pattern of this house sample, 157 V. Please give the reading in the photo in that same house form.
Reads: 19.5 V
